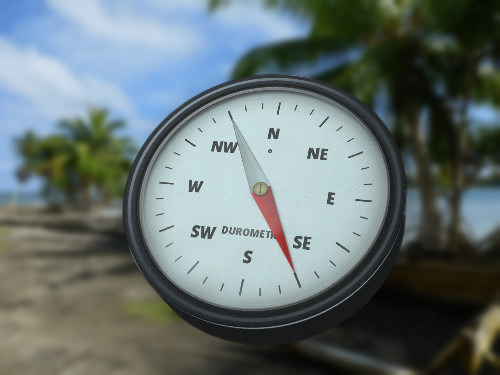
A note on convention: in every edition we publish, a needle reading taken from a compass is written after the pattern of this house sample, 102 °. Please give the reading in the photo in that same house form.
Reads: 150 °
